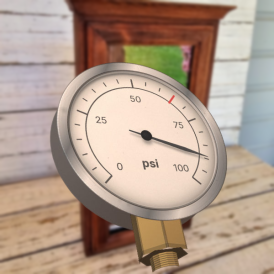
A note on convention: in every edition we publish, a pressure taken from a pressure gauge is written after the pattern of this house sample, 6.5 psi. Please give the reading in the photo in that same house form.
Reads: 90 psi
